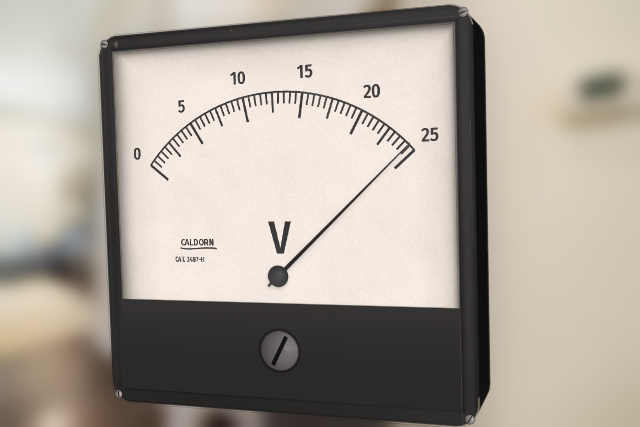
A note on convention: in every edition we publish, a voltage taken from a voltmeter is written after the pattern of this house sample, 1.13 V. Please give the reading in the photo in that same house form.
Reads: 24.5 V
